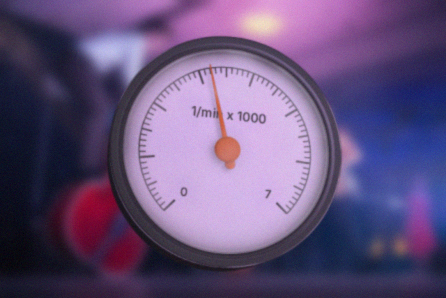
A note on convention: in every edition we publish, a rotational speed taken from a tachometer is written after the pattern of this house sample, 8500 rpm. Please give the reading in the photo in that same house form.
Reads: 3200 rpm
